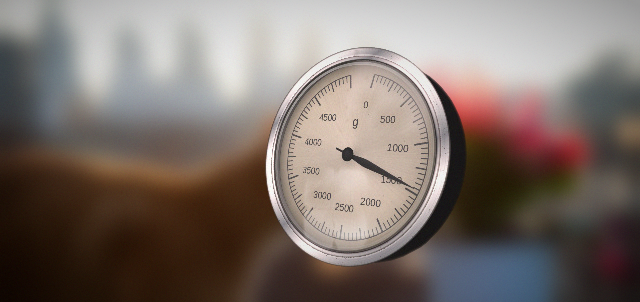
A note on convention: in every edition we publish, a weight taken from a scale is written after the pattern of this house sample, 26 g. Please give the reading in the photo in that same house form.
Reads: 1450 g
